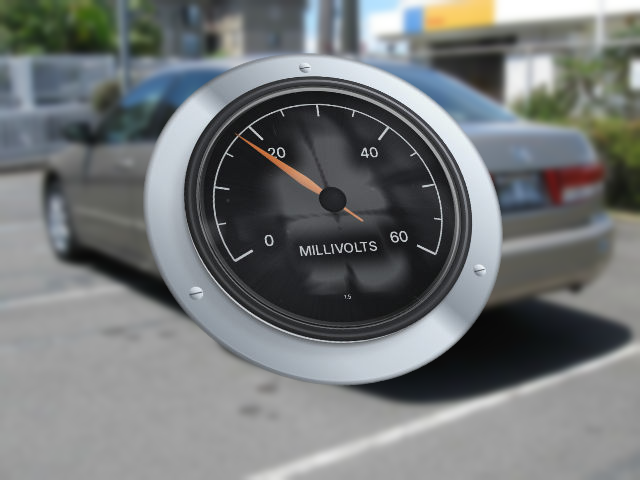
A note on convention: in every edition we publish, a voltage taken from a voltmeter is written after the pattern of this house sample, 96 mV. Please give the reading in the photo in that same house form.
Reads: 17.5 mV
